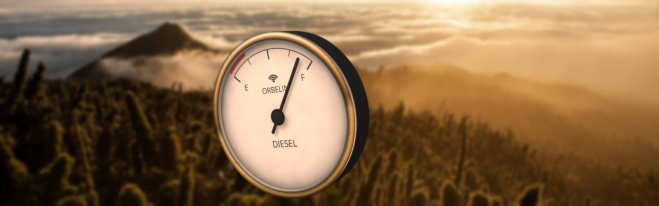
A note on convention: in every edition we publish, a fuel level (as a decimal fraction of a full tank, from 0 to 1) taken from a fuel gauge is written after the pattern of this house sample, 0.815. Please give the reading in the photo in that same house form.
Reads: 0.875
